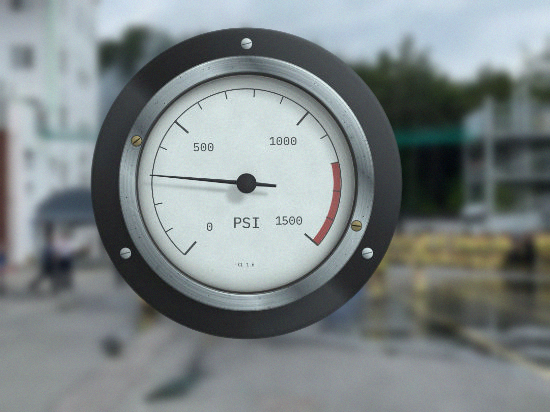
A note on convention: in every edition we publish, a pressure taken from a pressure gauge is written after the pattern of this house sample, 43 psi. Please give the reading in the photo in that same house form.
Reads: 300 psi
